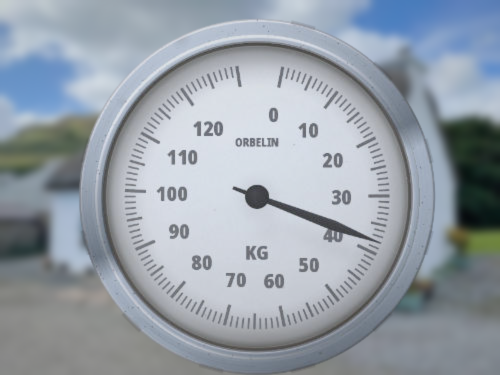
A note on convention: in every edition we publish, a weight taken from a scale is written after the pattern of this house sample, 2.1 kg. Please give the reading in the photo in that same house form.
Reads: 38 kg
